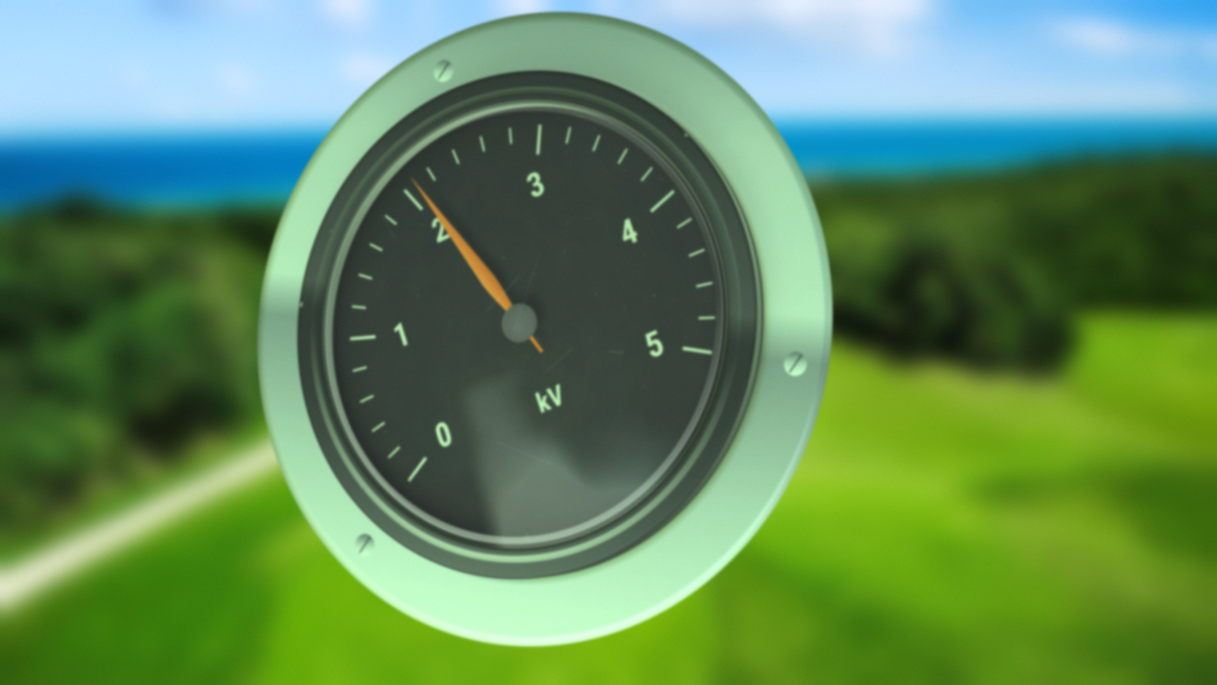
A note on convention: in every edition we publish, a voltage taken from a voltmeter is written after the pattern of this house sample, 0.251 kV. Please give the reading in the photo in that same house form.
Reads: 2.1 kV
